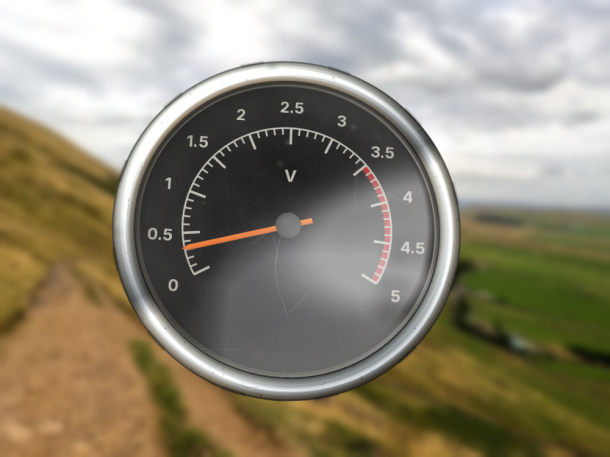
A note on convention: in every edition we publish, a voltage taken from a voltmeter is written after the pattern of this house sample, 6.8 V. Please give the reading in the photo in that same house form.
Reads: 0.3 V
